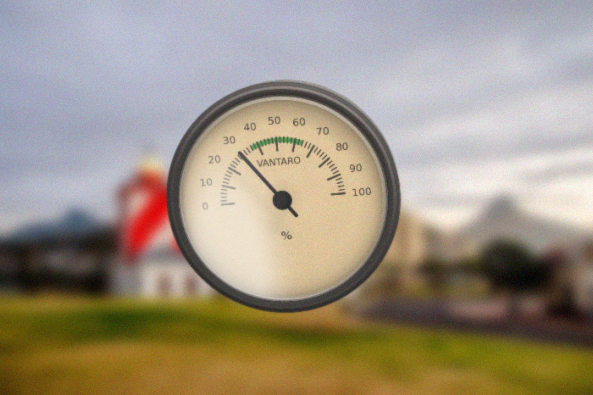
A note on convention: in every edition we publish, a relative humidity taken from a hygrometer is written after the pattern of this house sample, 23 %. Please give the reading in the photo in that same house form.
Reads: 30 %
